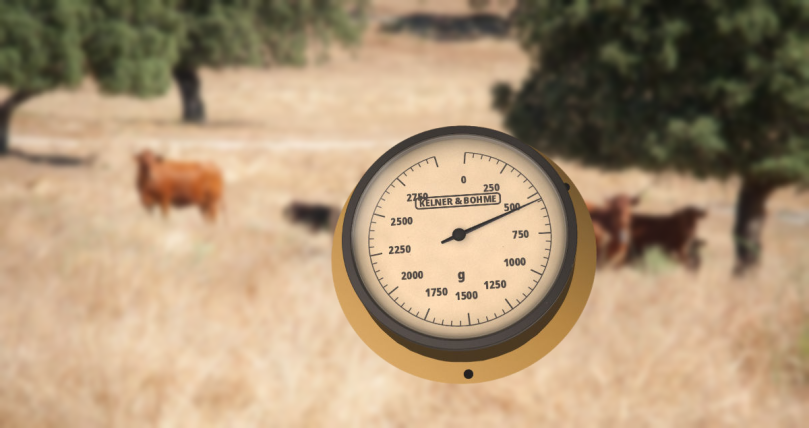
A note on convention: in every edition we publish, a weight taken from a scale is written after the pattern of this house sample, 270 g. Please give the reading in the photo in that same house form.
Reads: 550 g
